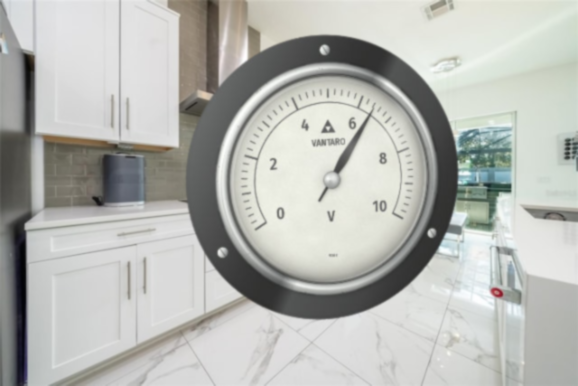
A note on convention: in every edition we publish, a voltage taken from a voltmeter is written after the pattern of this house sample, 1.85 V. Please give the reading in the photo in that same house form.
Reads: 6.4 V
